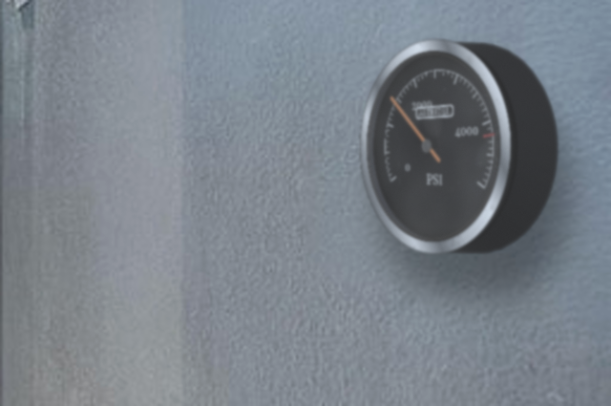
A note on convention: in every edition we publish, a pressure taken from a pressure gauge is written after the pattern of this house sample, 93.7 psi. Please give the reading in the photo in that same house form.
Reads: 1500 psi
